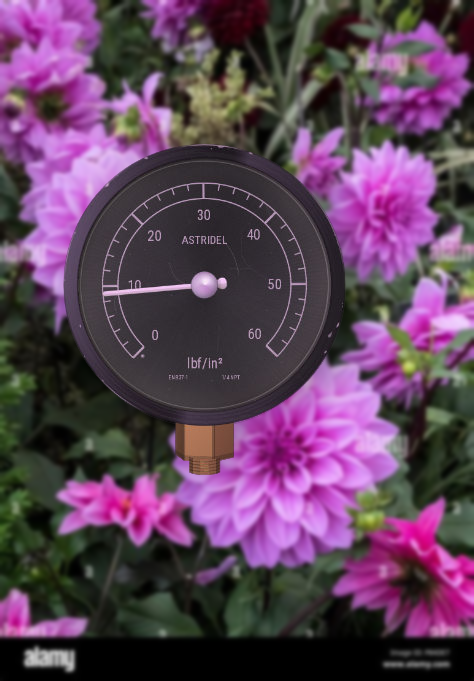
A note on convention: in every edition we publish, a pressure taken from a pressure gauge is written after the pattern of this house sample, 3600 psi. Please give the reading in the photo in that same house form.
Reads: 9 psi
